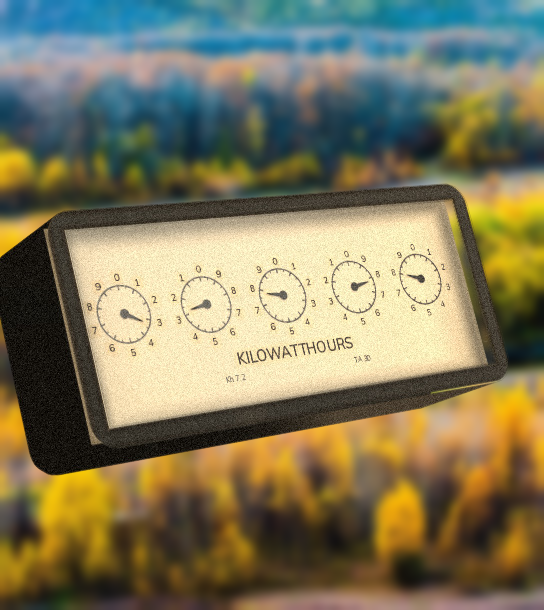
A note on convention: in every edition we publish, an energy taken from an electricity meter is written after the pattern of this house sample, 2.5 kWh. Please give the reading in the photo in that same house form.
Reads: 32778 kWh
